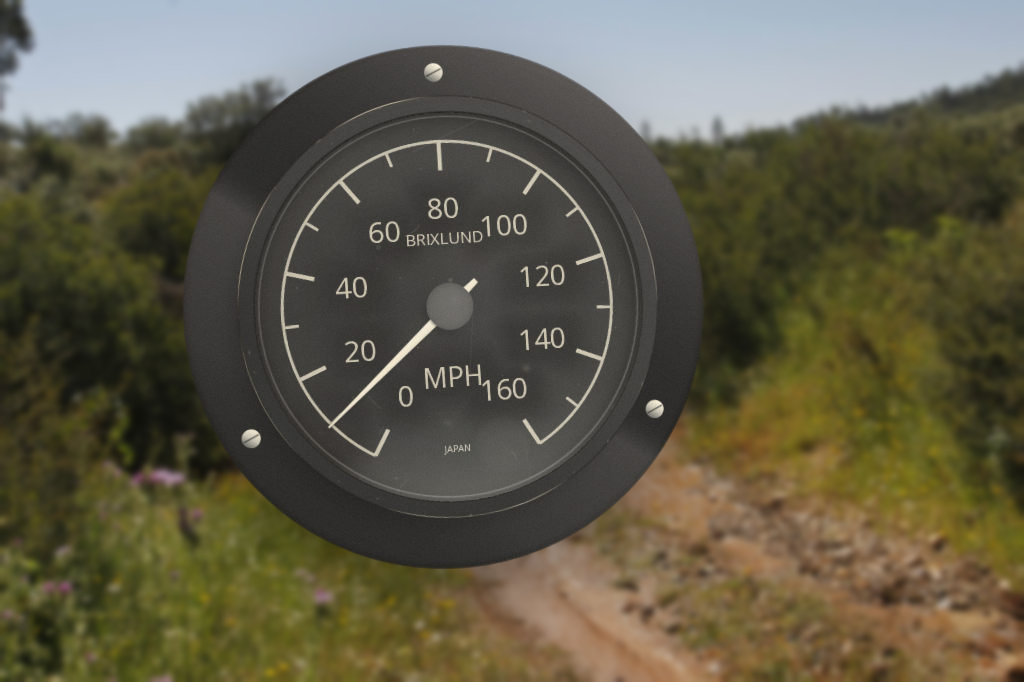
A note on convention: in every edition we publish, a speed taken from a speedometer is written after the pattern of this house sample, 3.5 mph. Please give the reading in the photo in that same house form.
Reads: 10 mph
